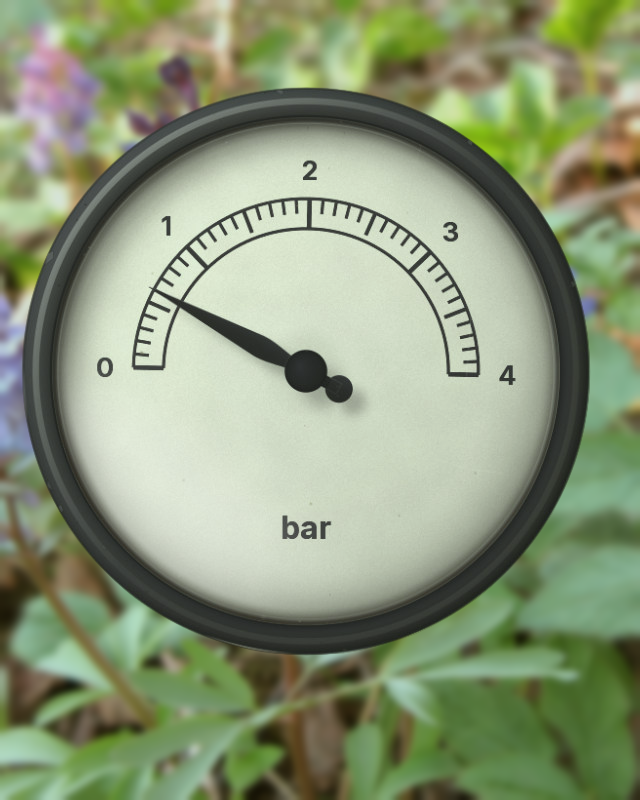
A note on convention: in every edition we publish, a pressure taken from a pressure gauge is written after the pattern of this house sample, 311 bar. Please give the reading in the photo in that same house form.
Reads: 0.6 bar
